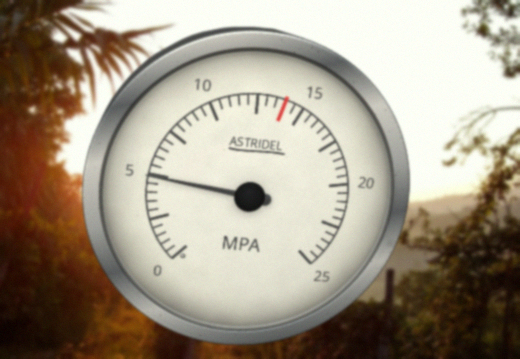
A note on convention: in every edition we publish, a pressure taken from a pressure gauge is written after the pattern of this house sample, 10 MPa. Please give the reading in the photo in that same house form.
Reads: 5 MPa
